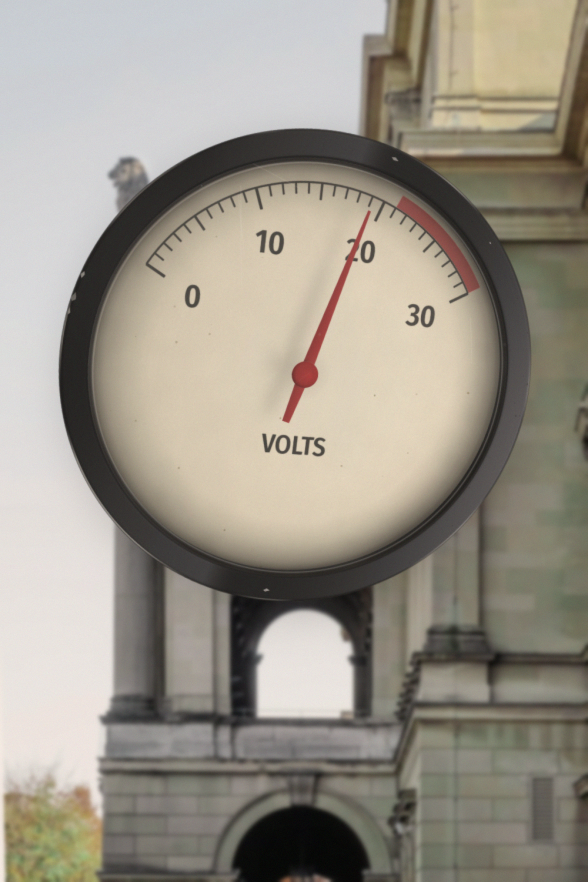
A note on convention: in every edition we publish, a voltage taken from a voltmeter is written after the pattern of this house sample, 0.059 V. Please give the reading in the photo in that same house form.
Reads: 19 V
